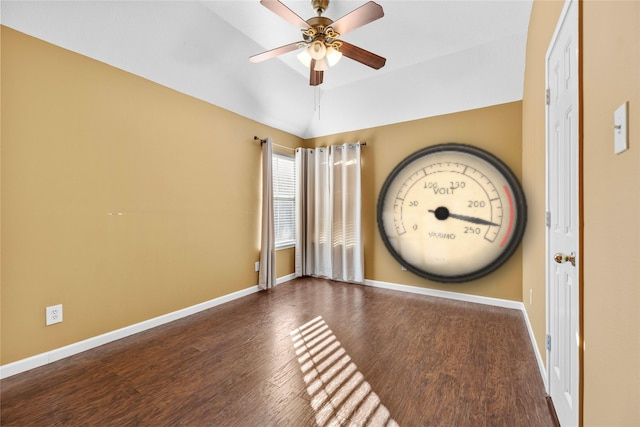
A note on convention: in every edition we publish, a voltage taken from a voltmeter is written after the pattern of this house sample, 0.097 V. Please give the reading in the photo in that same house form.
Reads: 230 V
